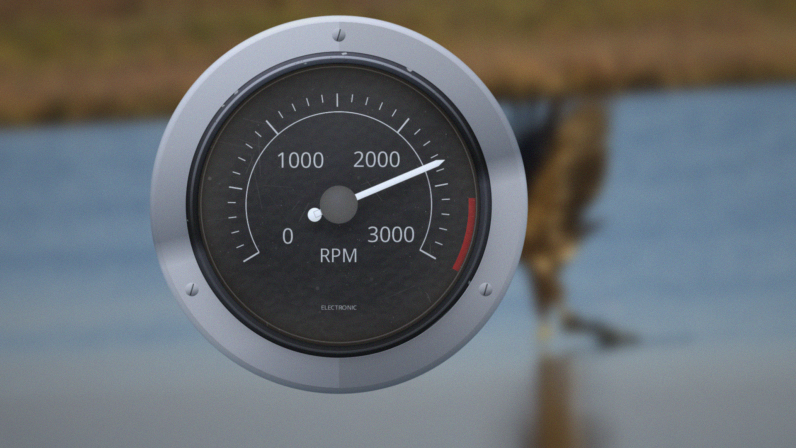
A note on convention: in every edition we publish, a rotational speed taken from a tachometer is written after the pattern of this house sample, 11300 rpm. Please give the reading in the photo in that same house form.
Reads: 2350 rpm
